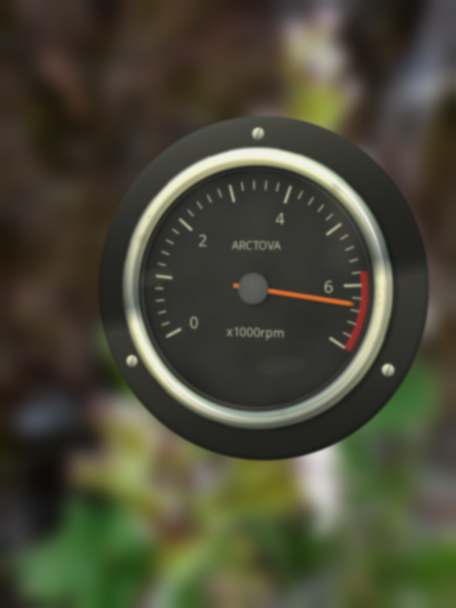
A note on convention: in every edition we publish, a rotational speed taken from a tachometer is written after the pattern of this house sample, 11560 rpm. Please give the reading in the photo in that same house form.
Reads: 6300 rpm
